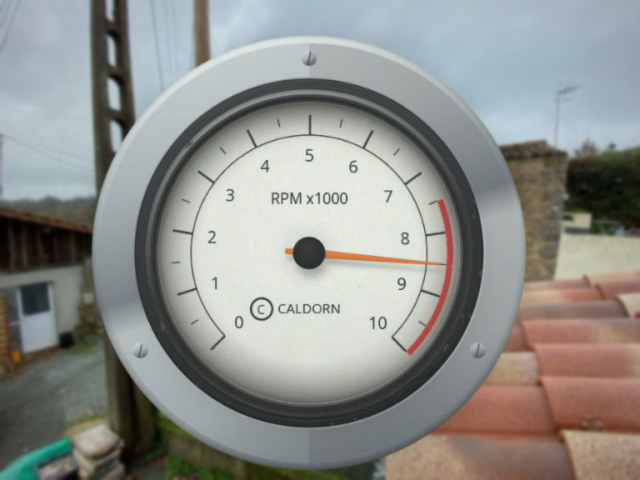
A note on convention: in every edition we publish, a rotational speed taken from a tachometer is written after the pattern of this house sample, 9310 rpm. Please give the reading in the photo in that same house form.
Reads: 8500 rpm
